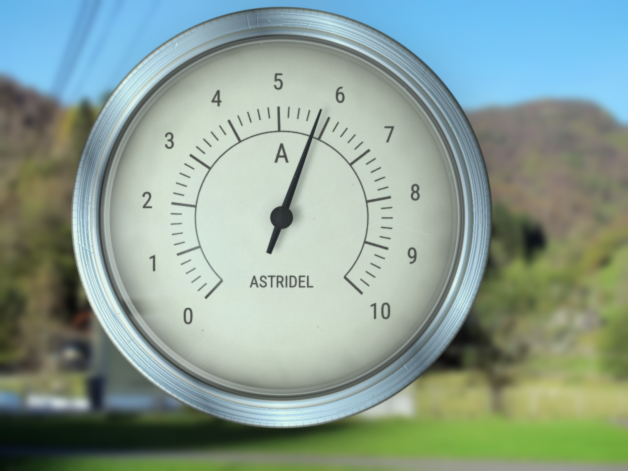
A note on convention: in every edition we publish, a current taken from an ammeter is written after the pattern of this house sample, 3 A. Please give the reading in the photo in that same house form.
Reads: 5.8 A
